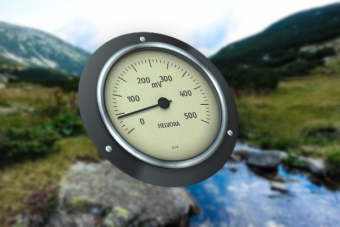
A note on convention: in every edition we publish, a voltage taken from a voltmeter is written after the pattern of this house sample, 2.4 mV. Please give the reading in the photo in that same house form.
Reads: 40 mV
